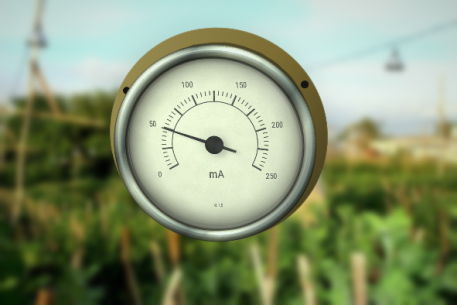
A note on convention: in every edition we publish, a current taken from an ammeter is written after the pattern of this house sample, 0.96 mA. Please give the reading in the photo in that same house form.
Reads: 50 mA
